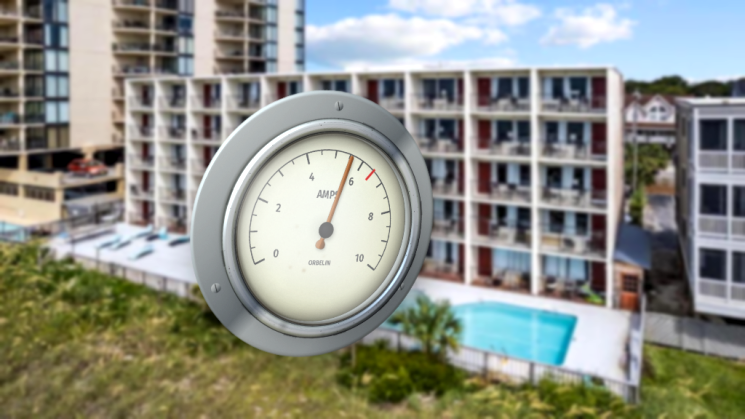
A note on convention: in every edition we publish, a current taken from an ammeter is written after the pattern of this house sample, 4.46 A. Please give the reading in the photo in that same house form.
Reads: 5.5 A
